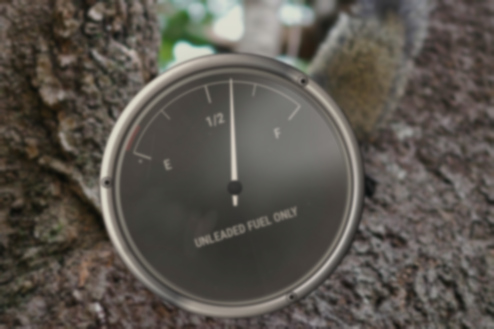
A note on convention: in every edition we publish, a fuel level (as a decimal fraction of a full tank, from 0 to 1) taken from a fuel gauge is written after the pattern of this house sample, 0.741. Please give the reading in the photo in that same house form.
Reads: 0.625
